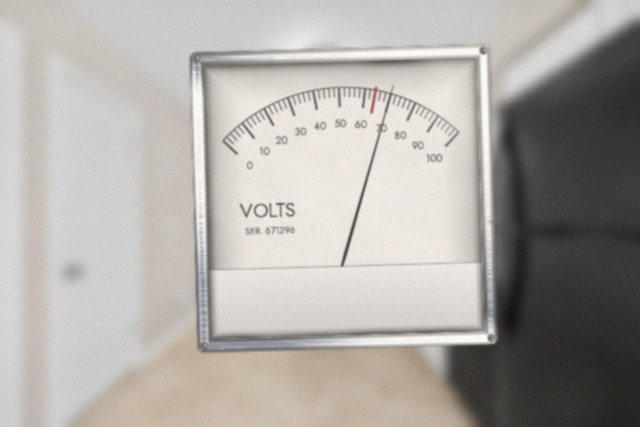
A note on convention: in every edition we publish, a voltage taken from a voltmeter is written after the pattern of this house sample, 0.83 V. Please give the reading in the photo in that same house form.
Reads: 70 V
